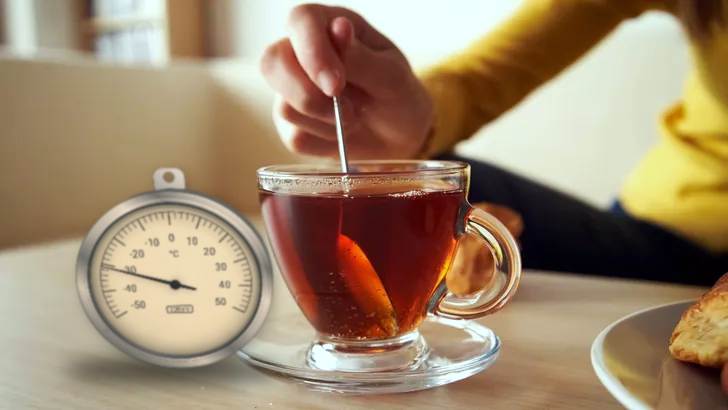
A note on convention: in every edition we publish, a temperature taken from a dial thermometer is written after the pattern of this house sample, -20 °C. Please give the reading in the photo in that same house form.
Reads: -30 °C
